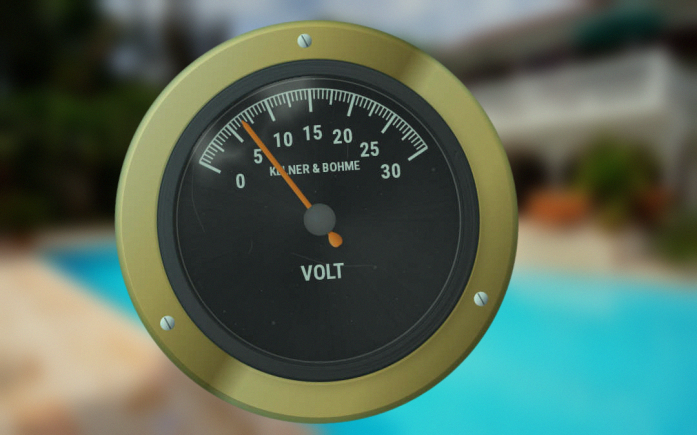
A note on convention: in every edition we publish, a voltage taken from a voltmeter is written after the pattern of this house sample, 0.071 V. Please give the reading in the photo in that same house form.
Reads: 6.5 V
